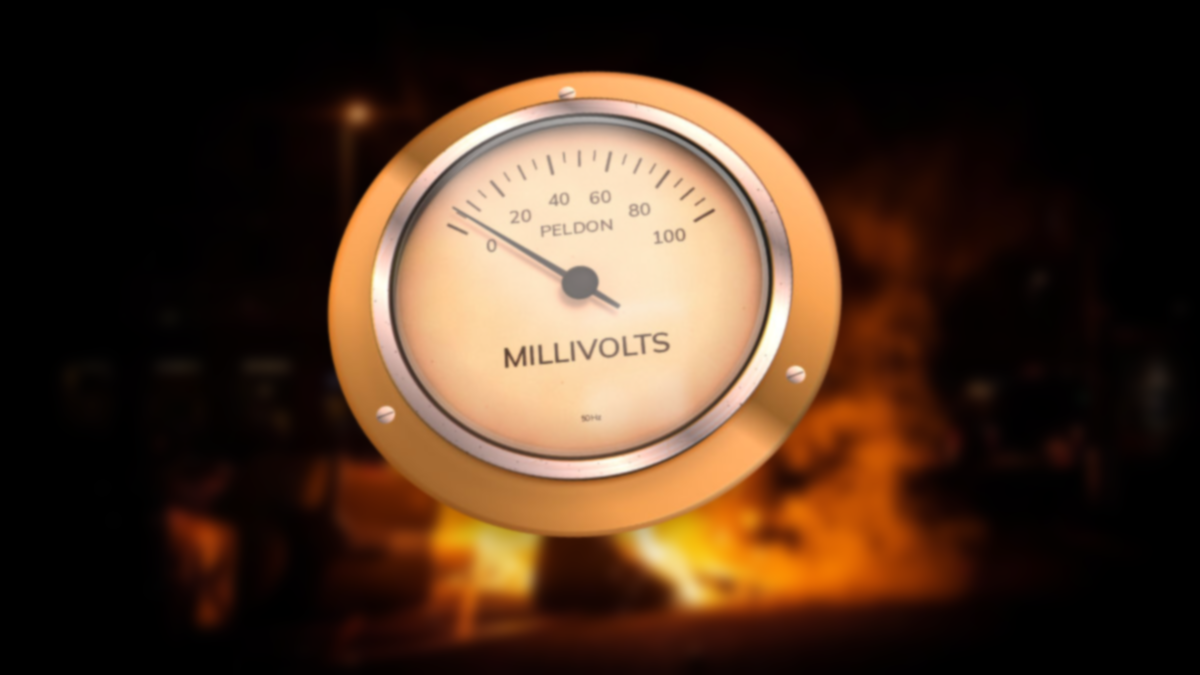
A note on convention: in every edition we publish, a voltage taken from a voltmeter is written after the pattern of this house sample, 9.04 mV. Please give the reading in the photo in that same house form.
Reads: 5 mV
